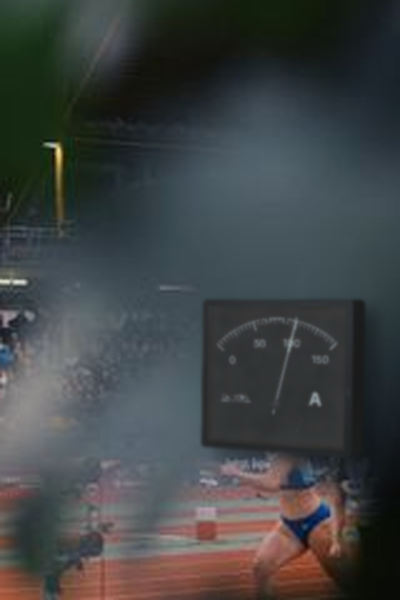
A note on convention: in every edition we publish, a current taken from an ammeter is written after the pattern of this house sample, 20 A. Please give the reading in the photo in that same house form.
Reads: 100 A
